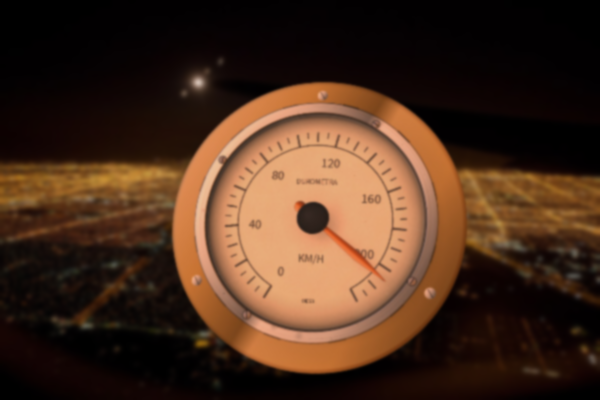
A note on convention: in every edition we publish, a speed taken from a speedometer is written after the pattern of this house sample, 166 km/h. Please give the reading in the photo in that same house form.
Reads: 205 km/h
